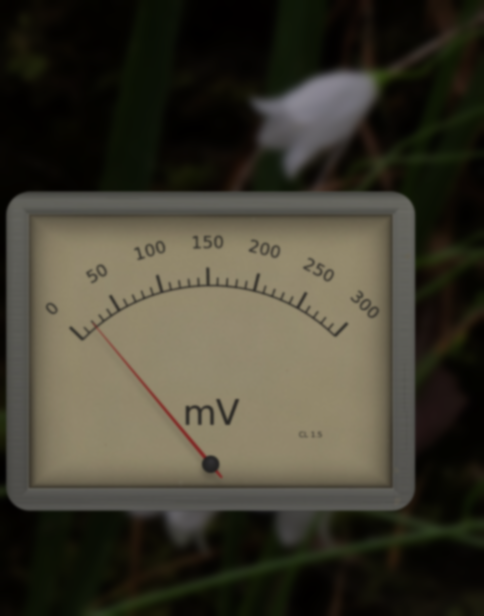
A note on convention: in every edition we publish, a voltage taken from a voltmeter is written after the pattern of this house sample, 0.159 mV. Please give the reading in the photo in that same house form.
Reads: 20 mV
